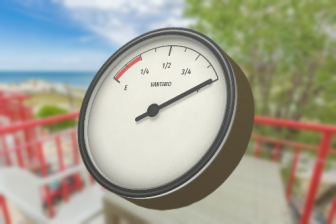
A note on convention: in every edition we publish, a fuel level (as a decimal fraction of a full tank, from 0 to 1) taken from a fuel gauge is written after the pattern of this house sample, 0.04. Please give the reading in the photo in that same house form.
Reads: 1
